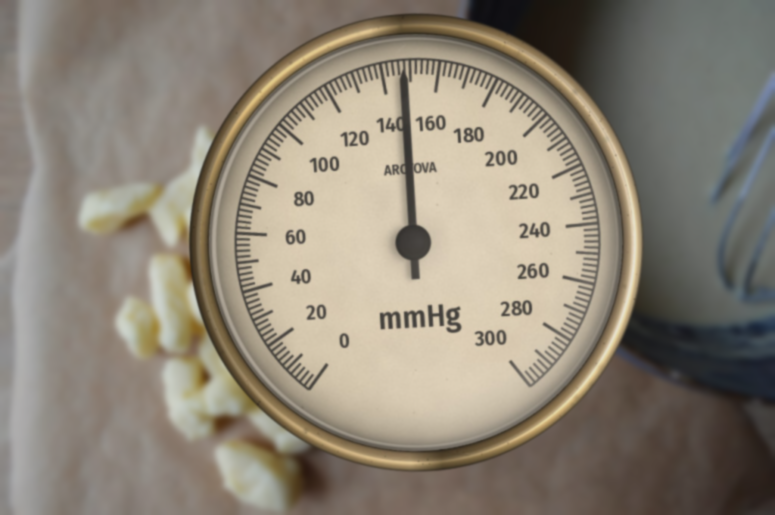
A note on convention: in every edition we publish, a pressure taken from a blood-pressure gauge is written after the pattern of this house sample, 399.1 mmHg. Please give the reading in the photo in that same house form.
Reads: 148 mmHg
